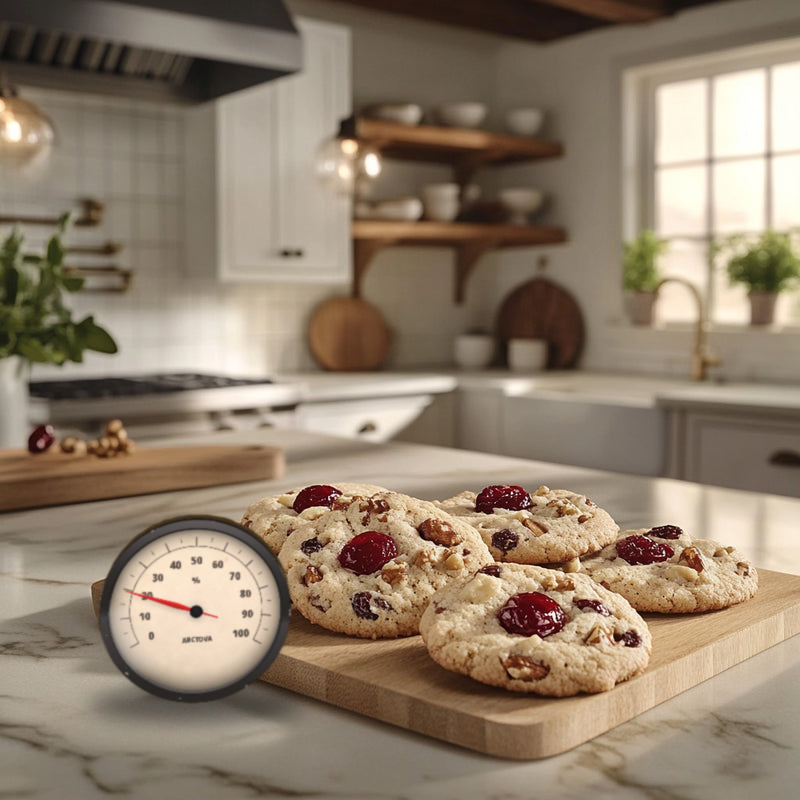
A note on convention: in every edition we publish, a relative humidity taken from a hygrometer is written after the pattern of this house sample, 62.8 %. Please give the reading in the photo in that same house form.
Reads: 20 %
